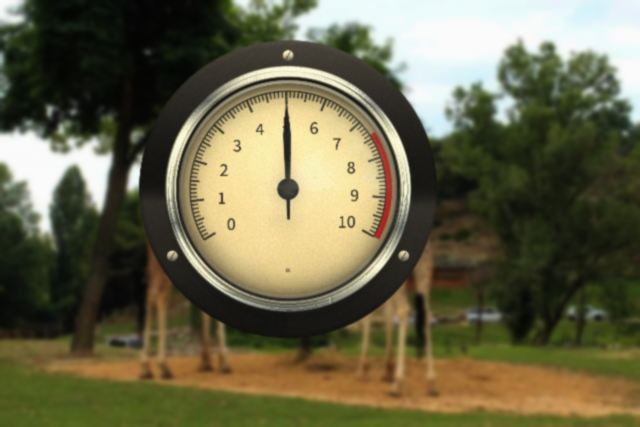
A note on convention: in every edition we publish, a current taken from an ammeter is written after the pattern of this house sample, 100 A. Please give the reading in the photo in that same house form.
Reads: 5 A
